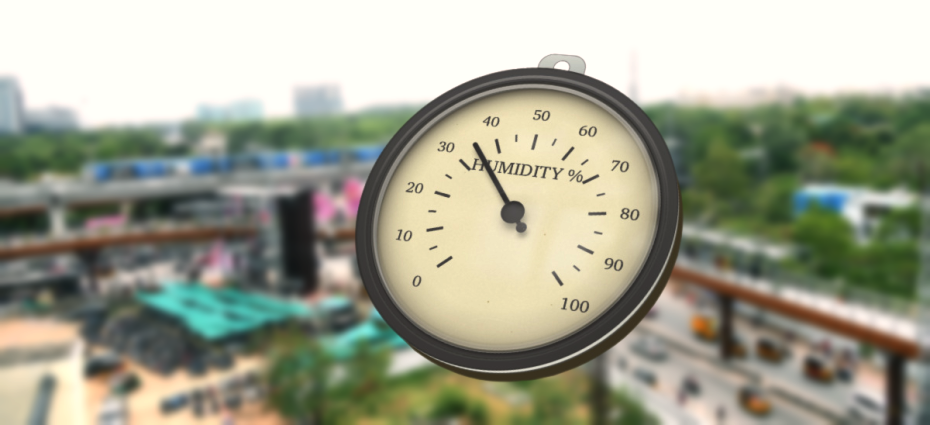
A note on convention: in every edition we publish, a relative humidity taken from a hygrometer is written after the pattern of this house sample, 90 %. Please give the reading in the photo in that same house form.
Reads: 35 %
